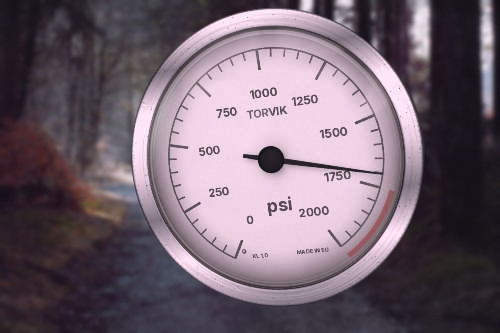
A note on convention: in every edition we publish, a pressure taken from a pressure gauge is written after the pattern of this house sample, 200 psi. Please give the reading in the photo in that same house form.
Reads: 1700 psi
